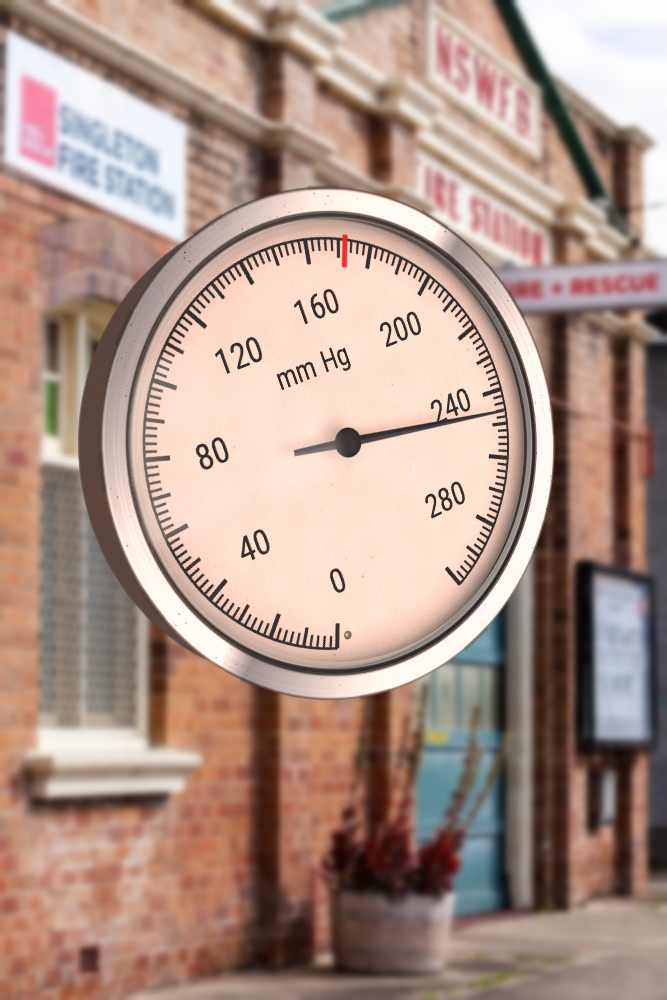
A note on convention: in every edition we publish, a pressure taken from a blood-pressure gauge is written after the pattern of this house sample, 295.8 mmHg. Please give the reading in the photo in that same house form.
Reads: 246 mmHg
